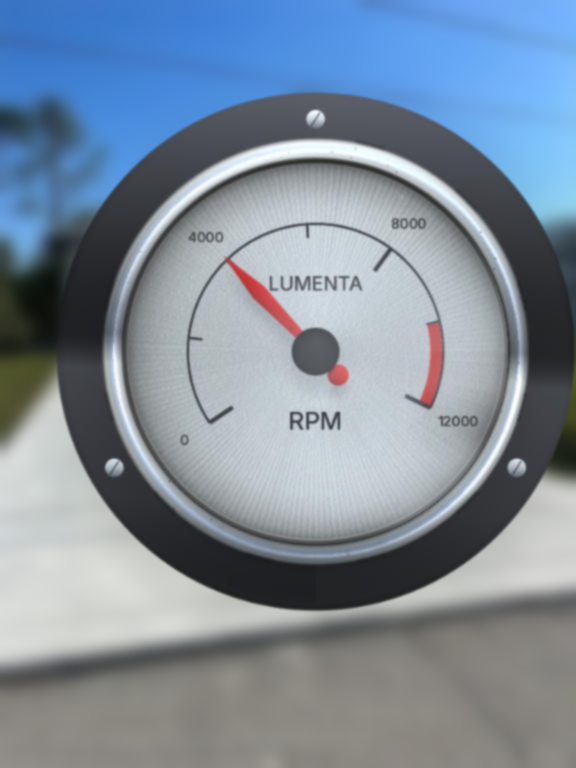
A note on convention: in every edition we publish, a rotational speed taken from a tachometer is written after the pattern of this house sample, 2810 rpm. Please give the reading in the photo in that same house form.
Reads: 4000 rpm
